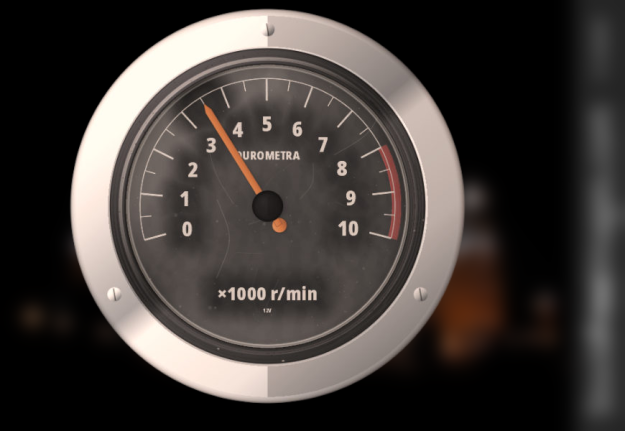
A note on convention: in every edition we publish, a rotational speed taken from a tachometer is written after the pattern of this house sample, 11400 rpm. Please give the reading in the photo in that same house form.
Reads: 3500 rpm
